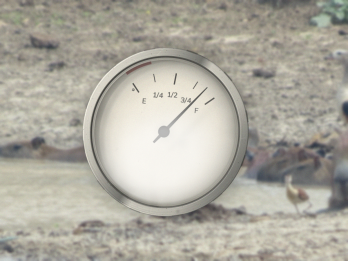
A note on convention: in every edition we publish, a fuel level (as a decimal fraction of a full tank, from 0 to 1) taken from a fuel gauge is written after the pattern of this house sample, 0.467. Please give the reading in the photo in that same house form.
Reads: 0.875
